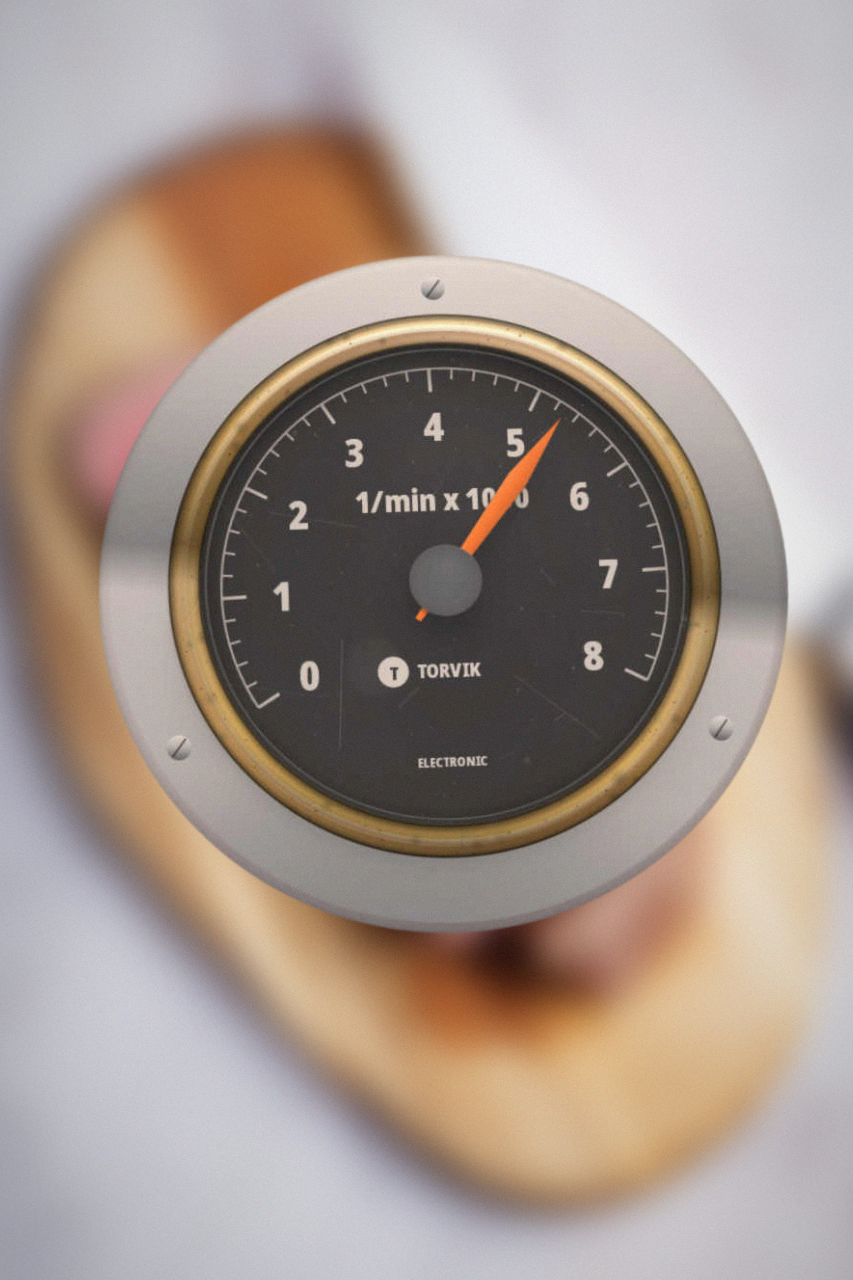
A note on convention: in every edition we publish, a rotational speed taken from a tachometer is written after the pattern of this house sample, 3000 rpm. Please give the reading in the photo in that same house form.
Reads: 5300 rpm
